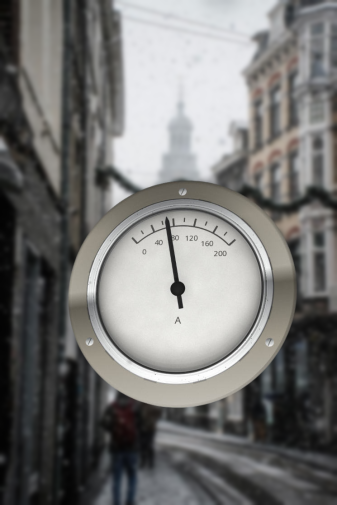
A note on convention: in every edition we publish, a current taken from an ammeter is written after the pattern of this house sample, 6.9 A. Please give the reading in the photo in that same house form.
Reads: 70 A
